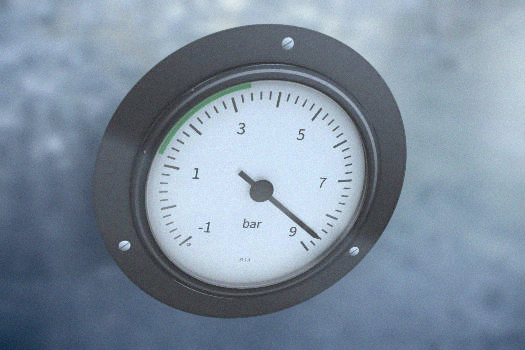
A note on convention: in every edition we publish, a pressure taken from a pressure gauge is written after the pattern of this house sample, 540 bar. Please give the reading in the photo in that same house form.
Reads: 8.6 bar
